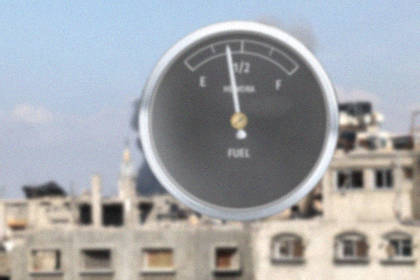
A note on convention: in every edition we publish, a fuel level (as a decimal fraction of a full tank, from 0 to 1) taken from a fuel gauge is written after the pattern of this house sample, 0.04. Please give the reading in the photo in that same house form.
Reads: 0.375
